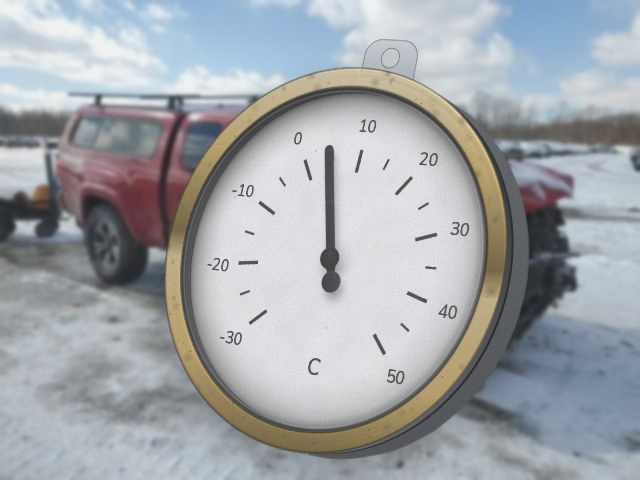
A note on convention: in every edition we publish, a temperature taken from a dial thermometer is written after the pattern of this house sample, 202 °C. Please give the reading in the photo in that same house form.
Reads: 5 °C
